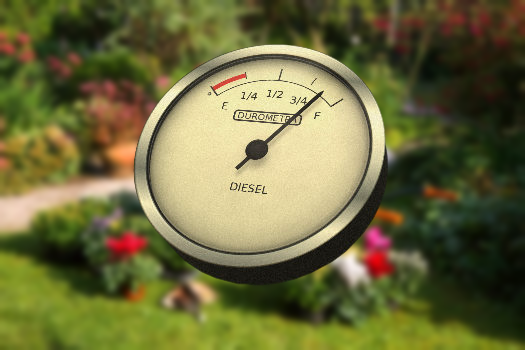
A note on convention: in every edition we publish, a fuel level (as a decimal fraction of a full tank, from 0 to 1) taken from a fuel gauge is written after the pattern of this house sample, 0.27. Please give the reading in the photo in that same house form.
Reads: 0.875
